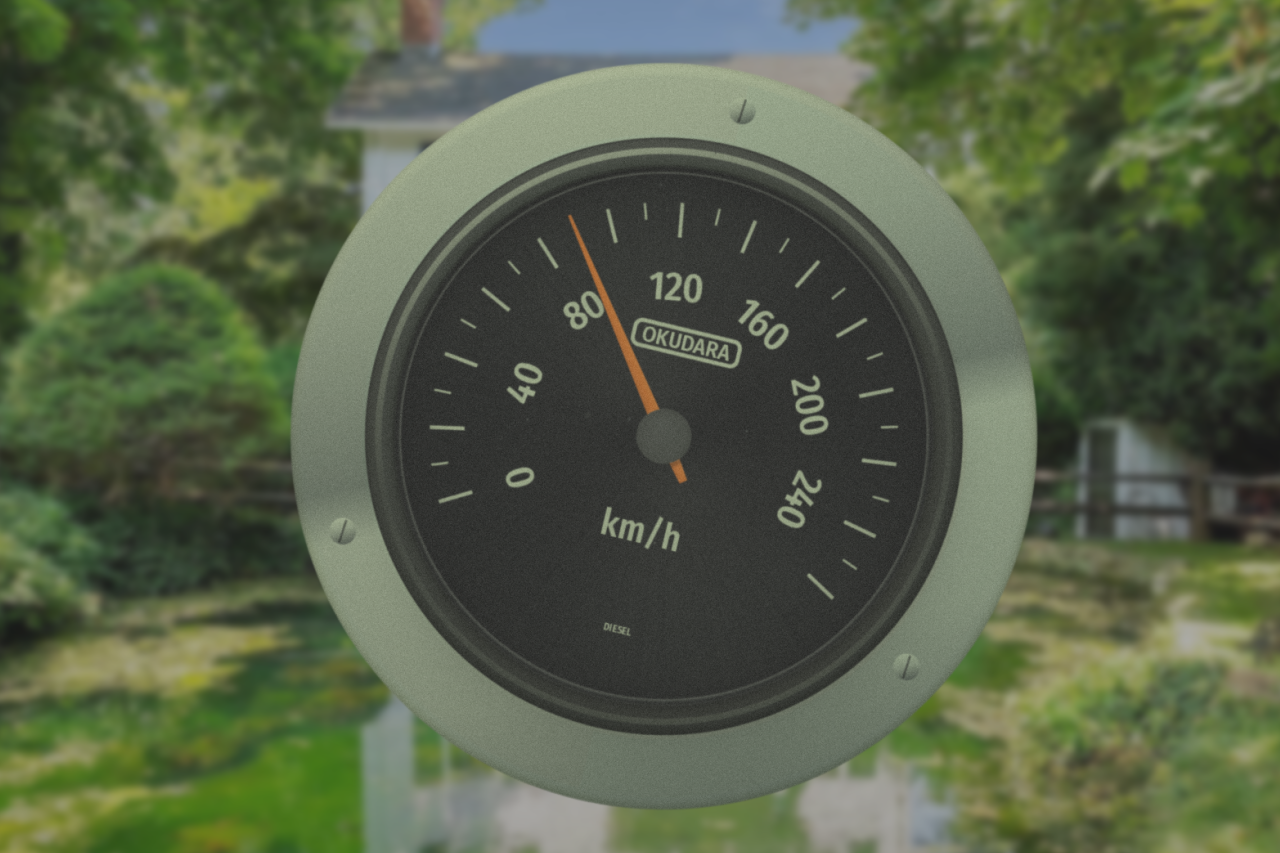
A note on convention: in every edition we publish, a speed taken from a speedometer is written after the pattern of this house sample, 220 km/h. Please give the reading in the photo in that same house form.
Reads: 90 km/h
